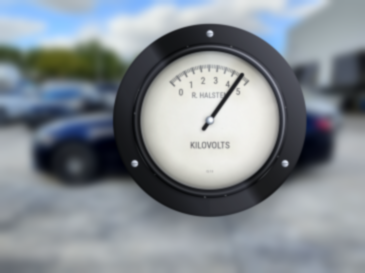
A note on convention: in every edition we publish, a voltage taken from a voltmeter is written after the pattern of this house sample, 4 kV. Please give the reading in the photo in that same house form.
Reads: 4.5 kV
